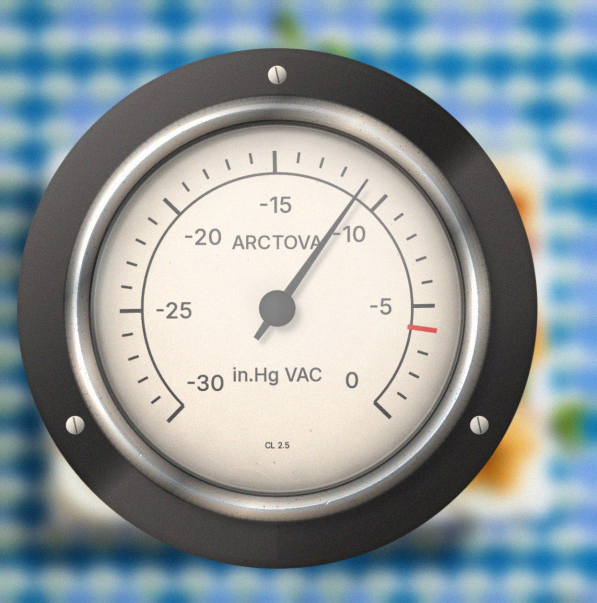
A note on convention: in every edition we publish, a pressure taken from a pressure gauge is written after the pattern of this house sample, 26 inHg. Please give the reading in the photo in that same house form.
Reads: -11 inHg
